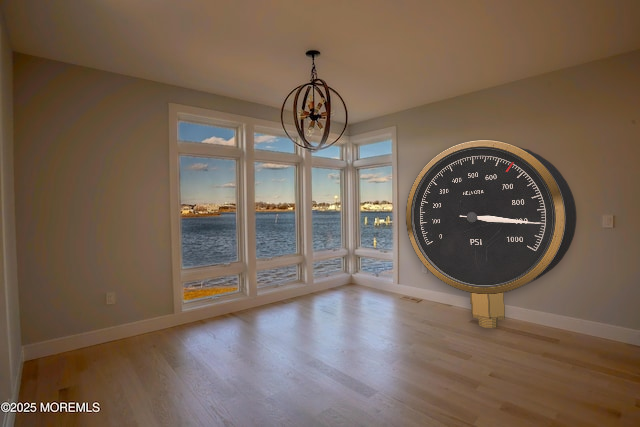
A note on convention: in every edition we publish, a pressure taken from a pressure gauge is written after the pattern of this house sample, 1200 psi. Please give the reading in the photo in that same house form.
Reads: 900 psi
